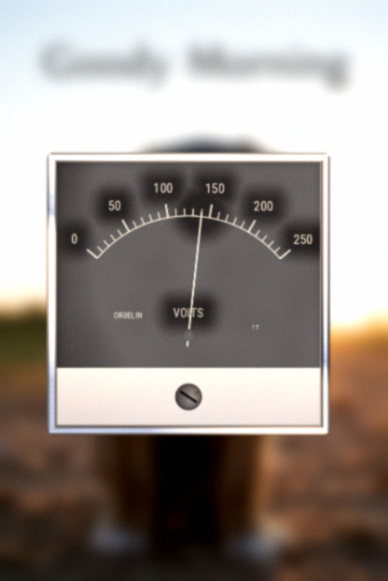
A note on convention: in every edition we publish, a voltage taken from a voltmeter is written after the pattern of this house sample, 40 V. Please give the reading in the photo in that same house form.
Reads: 140 V
